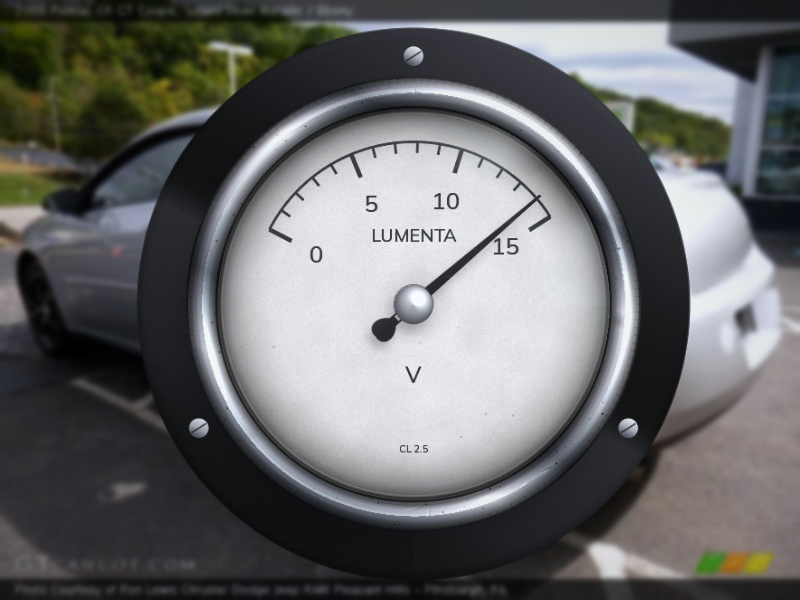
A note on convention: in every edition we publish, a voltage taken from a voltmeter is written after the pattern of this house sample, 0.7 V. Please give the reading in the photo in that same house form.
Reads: 14 V
